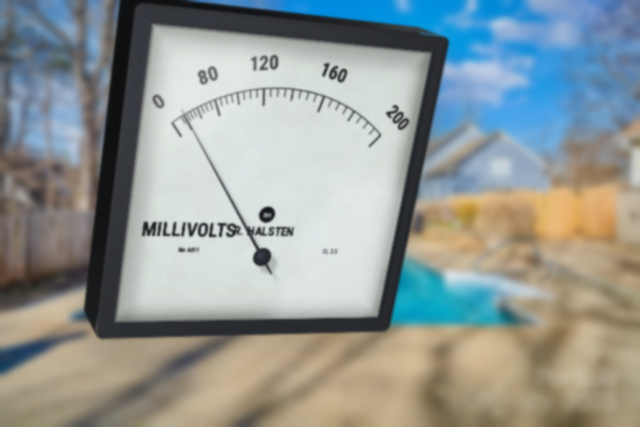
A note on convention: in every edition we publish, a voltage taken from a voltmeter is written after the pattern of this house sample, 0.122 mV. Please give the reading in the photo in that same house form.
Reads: 40 mV
